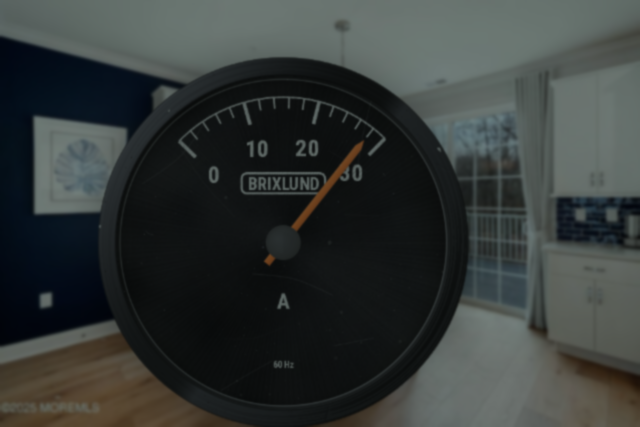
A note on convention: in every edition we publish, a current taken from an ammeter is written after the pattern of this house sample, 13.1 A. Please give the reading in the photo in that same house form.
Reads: 28 A
